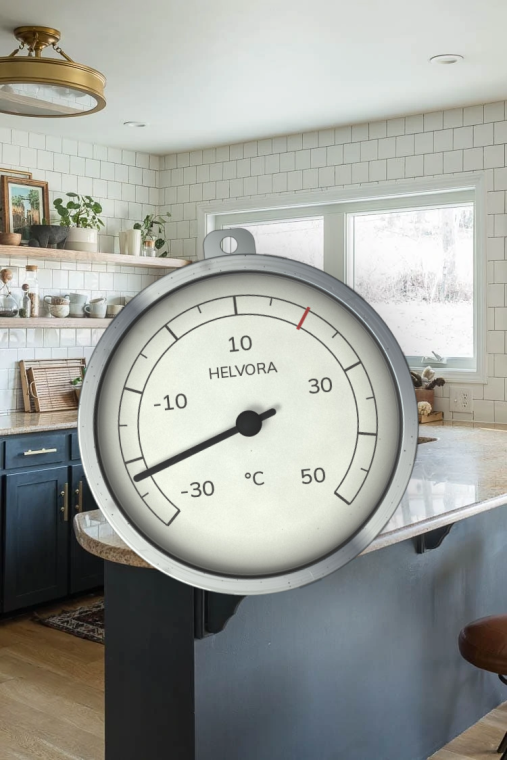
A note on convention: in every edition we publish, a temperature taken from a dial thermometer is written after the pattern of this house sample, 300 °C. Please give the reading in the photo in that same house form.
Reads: -22.5 °C
